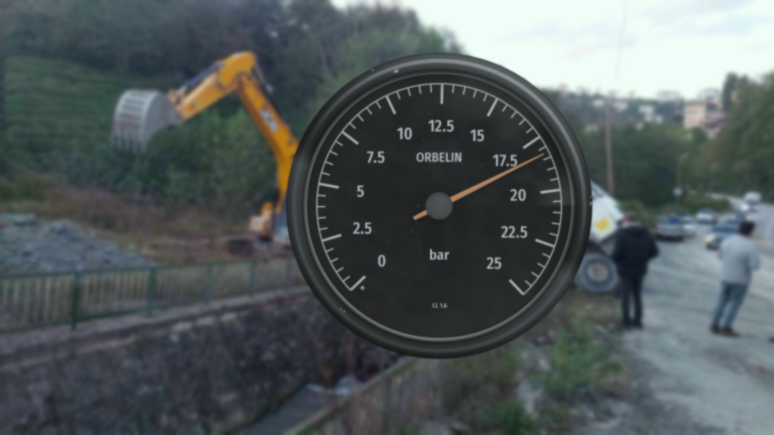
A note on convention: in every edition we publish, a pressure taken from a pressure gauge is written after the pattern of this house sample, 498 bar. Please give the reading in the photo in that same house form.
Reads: 18.25 bar
